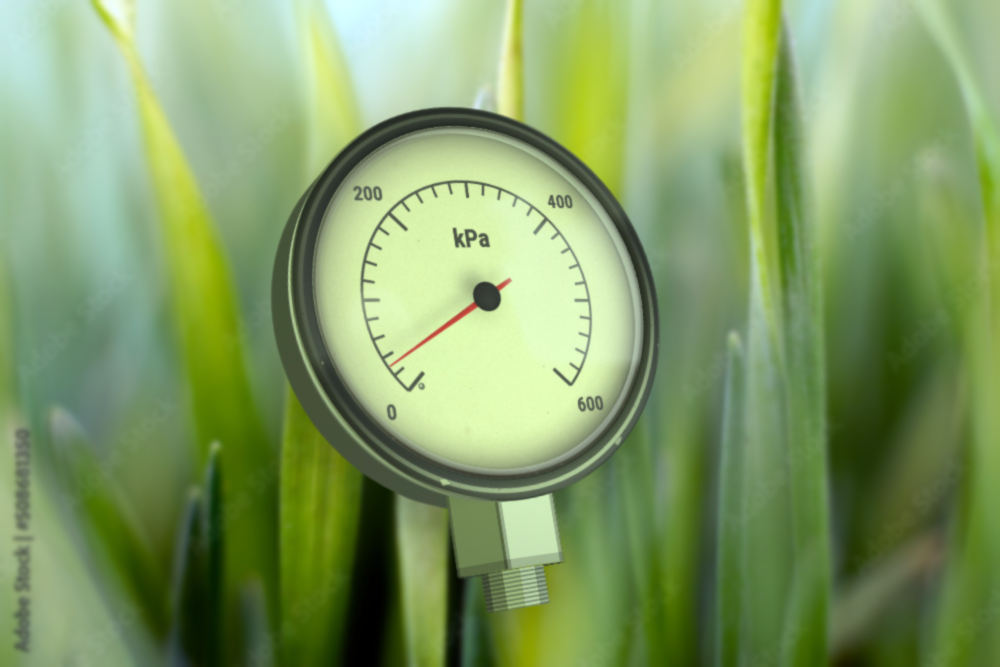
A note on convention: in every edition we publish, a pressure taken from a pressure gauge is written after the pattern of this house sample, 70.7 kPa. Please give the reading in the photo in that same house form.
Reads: 30 kPa
